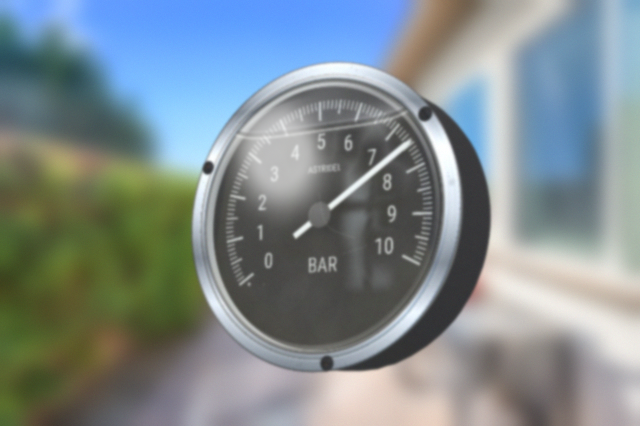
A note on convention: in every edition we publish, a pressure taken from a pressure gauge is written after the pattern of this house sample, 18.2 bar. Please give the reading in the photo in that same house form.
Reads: 7.5 bar
